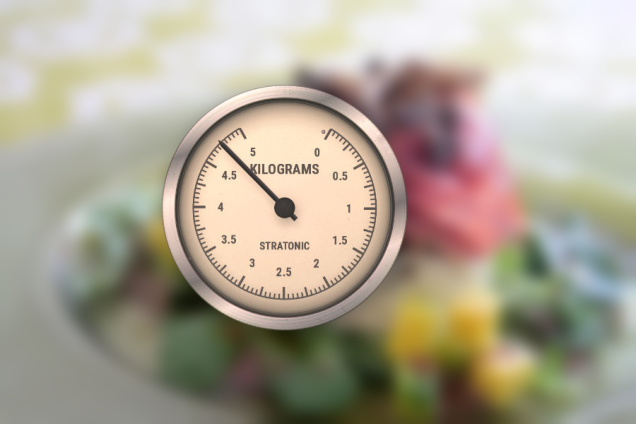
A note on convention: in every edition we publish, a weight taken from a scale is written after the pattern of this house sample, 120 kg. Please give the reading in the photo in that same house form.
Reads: 4.75 kg
